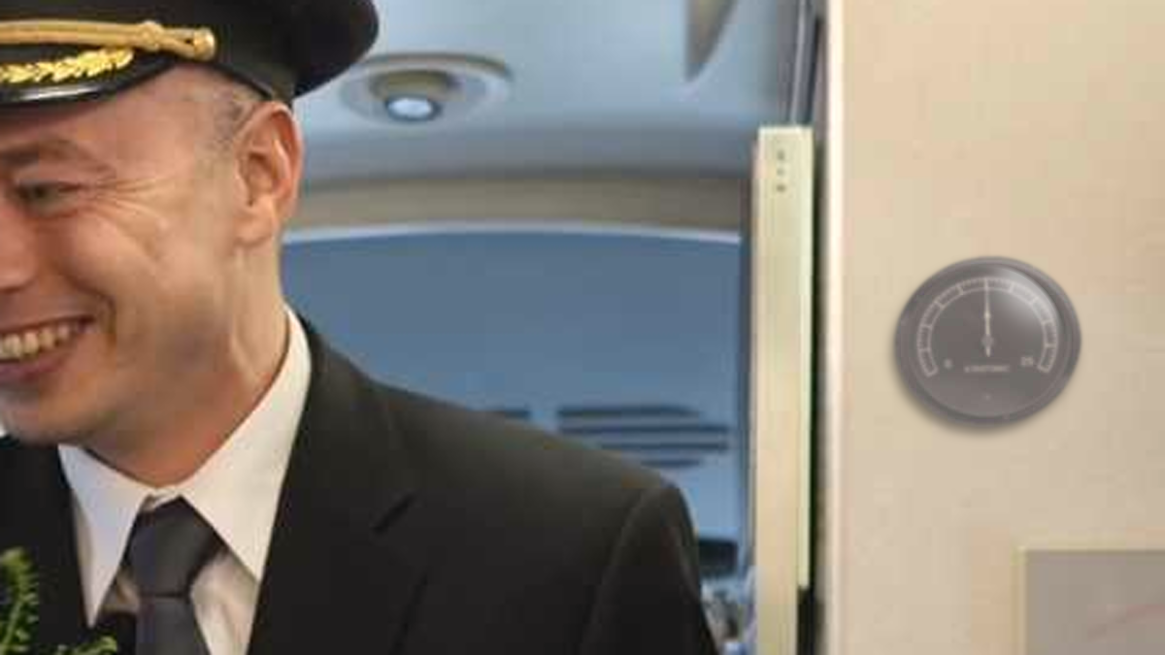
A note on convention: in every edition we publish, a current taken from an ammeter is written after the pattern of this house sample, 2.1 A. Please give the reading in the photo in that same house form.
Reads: 12.5 A
